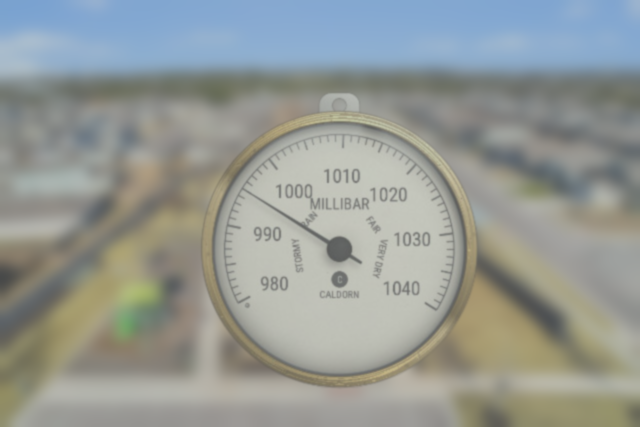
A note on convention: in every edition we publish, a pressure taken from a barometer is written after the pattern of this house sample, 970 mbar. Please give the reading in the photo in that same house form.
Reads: 995 mbar
